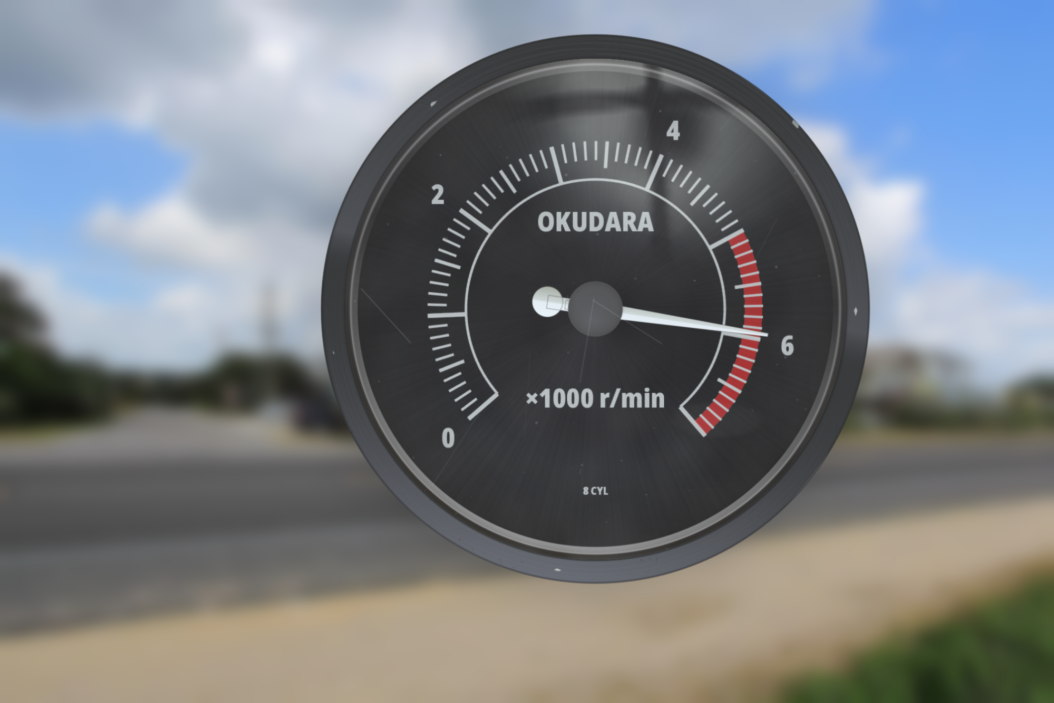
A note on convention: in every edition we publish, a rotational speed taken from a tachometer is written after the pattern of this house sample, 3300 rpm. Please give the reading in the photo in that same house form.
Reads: 5950 rpm
